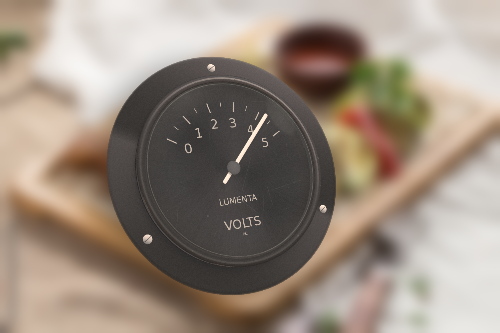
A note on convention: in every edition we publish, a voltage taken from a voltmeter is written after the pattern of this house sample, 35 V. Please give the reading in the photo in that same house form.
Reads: 4.25 V
